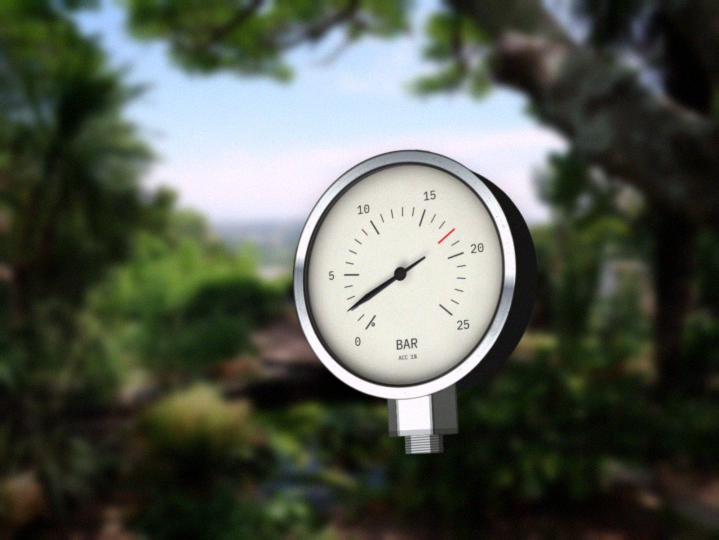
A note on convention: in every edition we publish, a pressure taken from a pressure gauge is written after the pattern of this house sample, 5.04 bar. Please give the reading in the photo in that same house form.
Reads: 2 bar
